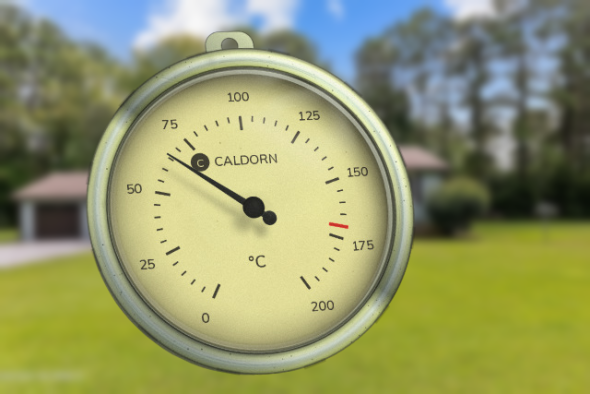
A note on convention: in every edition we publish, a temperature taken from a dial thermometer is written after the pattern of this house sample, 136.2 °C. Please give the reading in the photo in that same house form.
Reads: 65 °C
